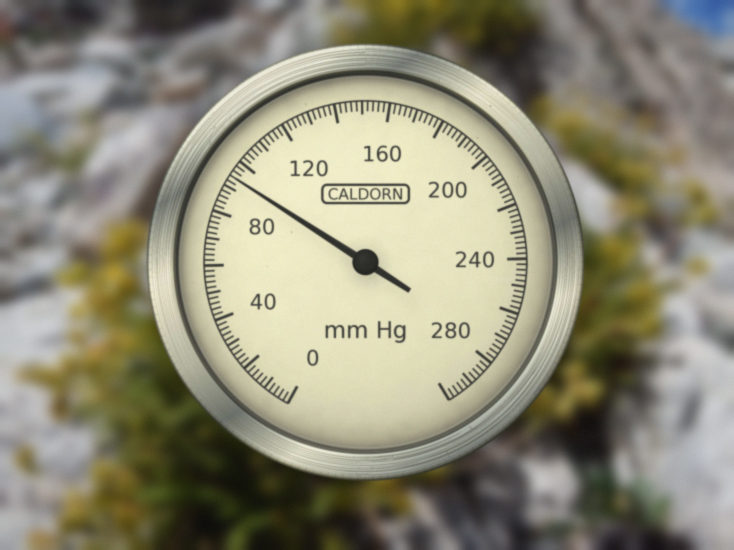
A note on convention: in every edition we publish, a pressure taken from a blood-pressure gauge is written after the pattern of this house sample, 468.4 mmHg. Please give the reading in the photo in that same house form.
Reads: 94 mmHg
